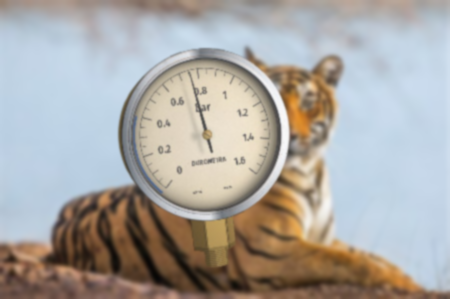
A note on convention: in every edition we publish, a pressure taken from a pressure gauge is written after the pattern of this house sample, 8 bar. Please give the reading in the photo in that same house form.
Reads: 0.75 bar
